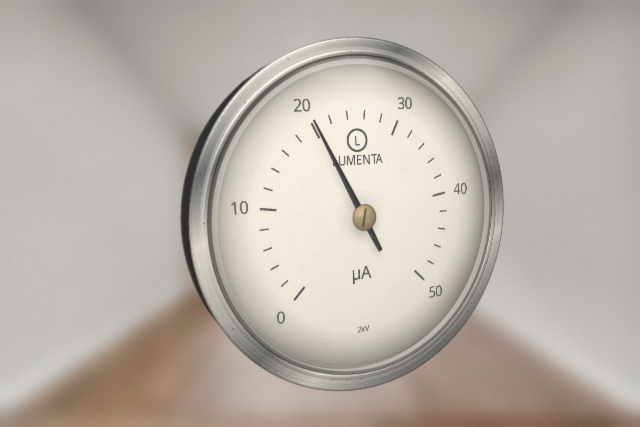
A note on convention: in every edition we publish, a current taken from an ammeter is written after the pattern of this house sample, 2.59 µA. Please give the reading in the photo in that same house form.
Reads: 20 µA
